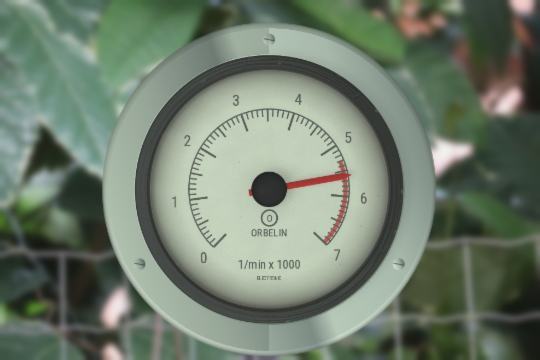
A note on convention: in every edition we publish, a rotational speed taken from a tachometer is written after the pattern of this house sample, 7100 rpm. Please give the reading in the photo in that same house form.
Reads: 5600 rpm
